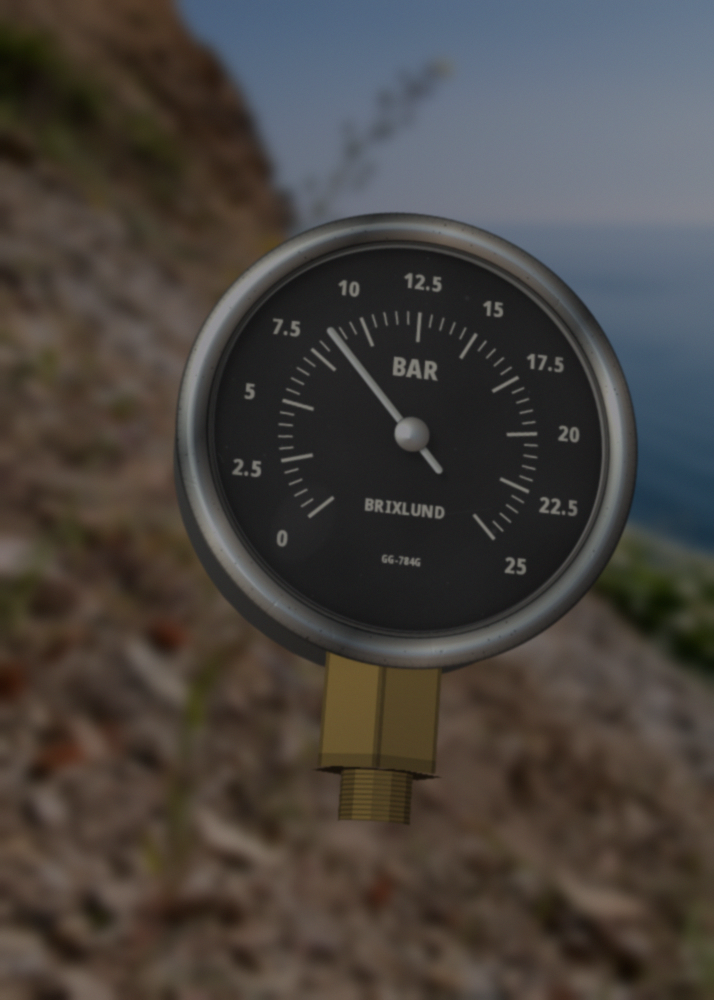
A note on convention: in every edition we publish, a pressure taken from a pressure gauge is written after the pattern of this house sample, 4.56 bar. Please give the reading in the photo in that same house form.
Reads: 8.5 bar
